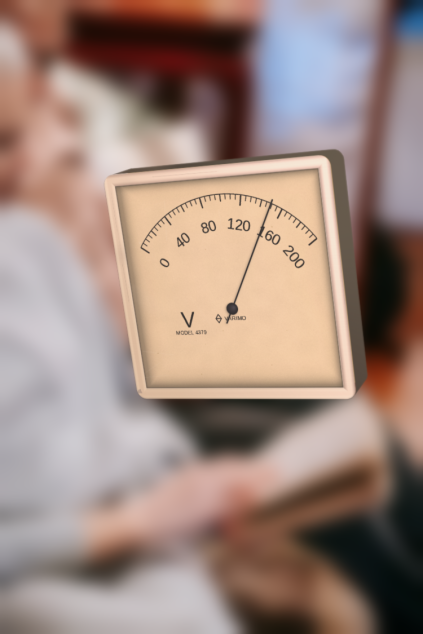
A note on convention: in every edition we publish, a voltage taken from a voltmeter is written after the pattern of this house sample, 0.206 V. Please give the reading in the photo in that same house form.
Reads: 150 V
